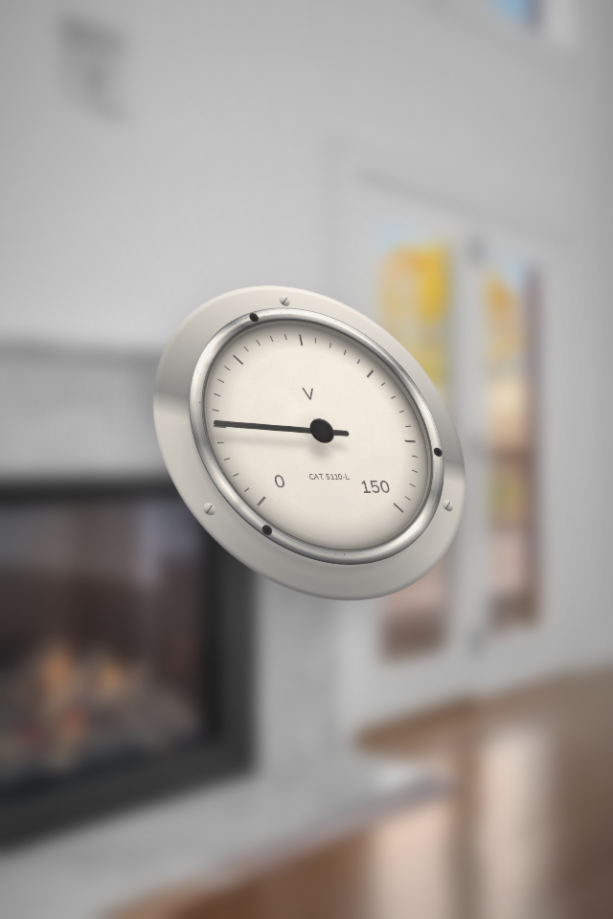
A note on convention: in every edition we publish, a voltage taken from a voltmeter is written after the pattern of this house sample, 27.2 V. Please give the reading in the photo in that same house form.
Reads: 25 V
